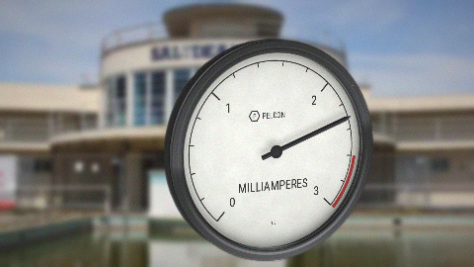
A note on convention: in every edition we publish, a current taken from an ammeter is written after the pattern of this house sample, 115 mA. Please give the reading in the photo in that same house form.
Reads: 2.3 mA
